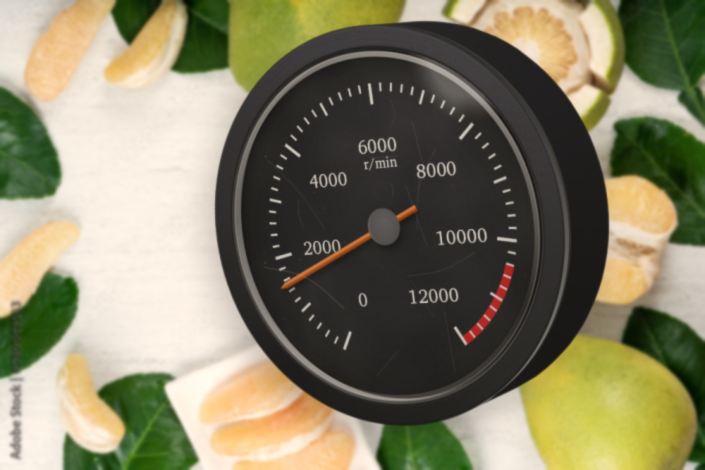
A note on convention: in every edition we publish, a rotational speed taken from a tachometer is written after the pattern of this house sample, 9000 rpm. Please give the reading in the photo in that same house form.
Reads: 1500 rpm
